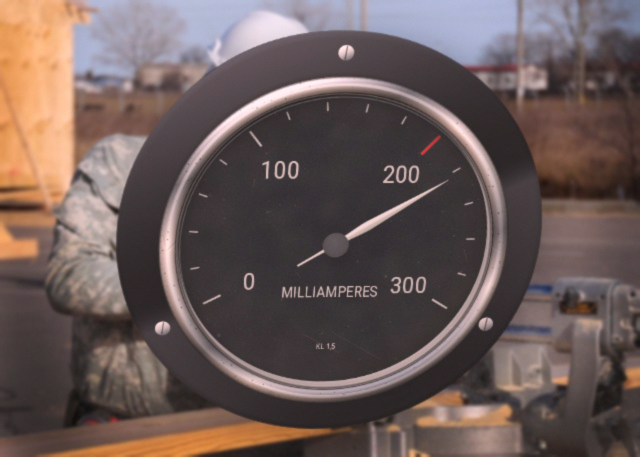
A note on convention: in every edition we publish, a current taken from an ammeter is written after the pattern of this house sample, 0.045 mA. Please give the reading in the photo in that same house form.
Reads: 220 mA
